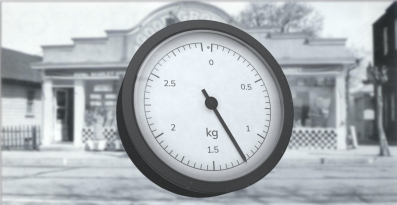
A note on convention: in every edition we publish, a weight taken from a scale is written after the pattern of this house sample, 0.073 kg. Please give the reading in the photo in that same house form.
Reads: 1.25 kg
